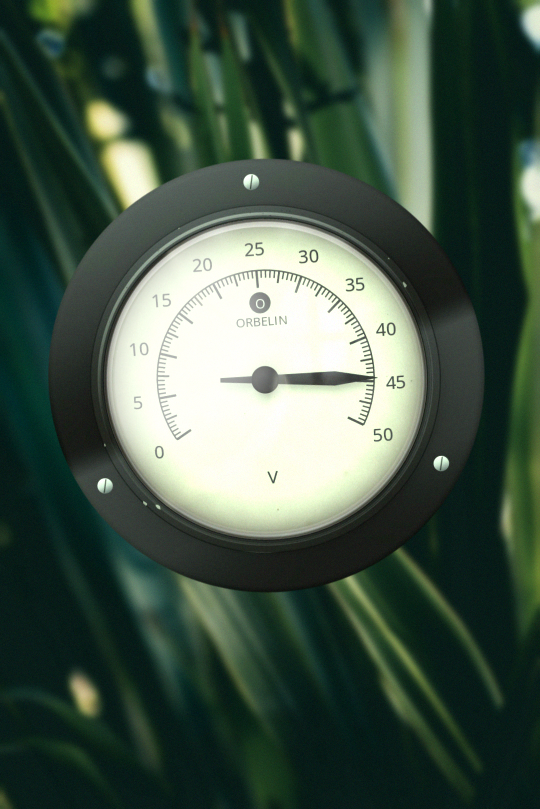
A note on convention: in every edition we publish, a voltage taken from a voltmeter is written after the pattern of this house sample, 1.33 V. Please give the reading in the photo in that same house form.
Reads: 44.5 V
